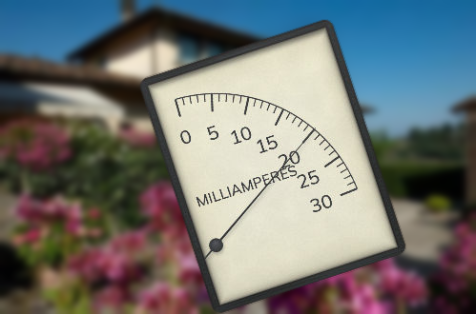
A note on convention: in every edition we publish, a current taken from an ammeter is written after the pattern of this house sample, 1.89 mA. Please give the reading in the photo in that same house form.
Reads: 20 mA
